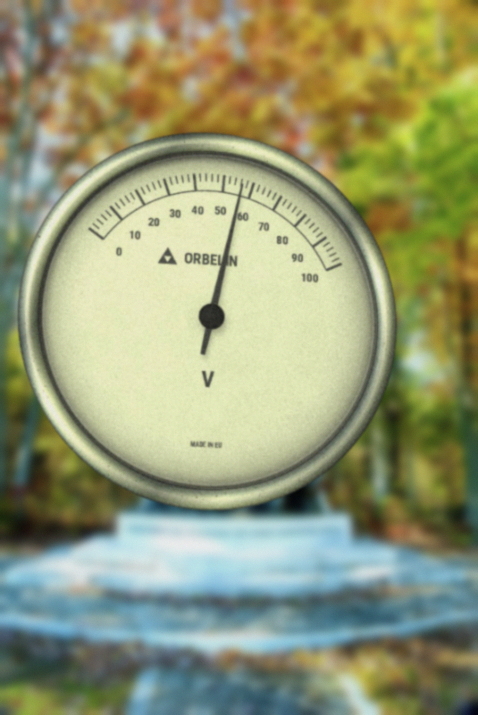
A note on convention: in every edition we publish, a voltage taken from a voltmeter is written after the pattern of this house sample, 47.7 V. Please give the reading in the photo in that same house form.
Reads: 56 V
